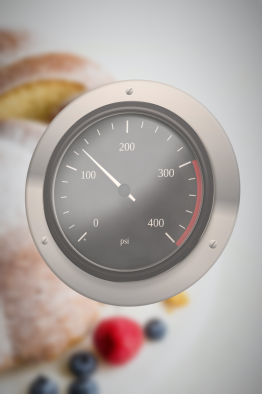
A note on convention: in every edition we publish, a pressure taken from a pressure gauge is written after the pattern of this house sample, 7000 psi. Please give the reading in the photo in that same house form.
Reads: 130 psi
